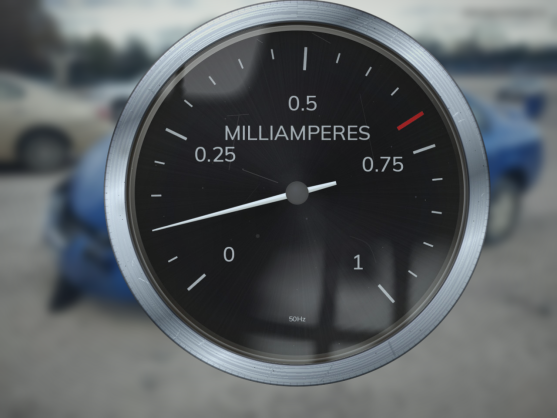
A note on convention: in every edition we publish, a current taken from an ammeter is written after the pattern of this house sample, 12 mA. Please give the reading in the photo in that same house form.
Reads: 0.1 mA
